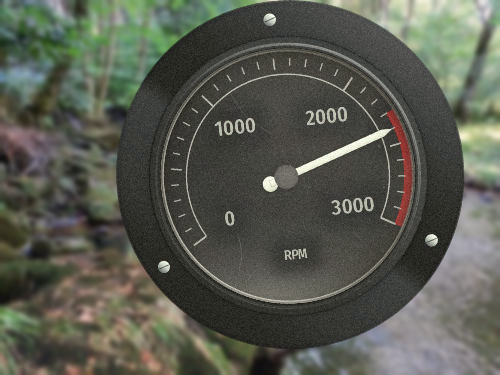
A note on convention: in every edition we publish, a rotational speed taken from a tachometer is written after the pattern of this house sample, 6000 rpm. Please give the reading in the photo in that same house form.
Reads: 2400 rpm
